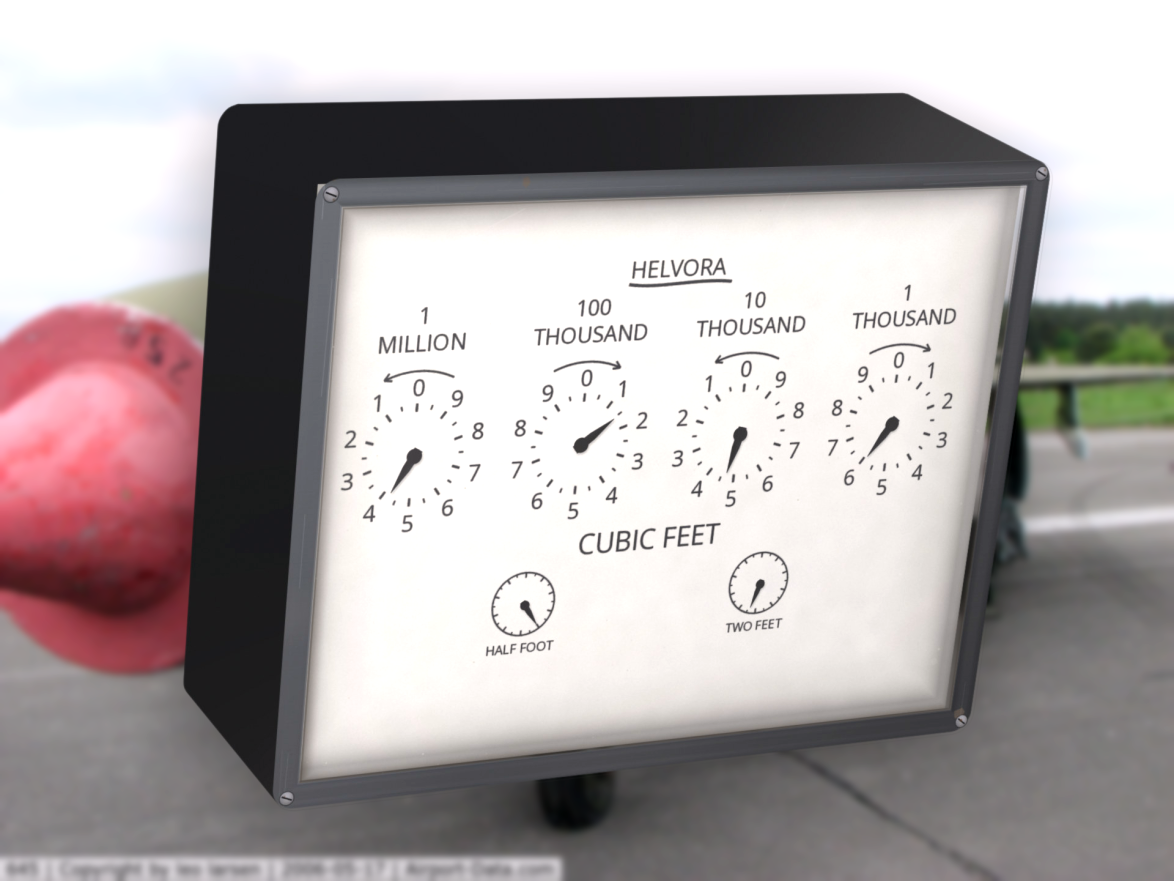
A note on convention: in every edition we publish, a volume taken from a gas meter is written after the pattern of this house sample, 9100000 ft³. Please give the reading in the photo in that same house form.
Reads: 414600 ft³
